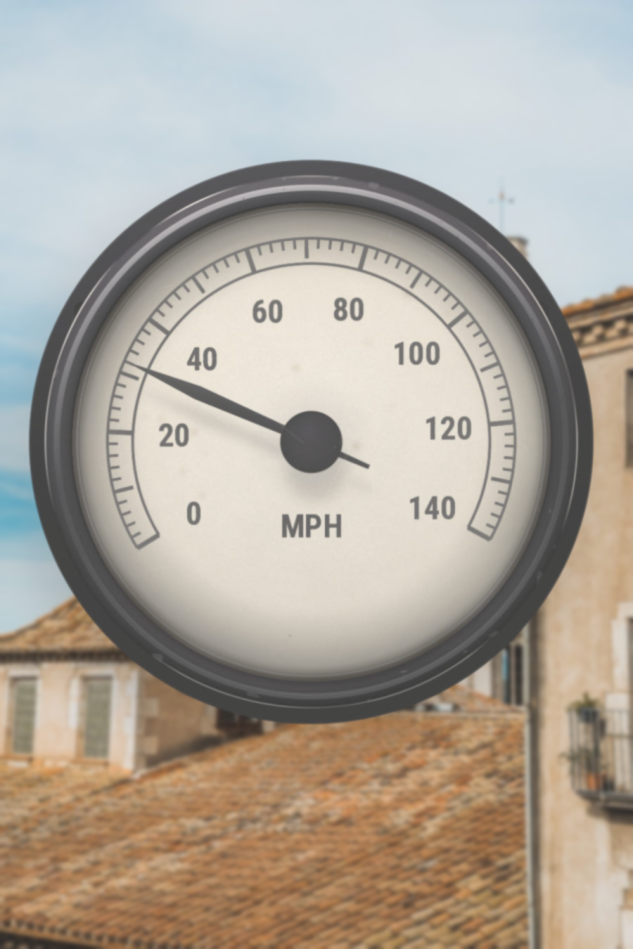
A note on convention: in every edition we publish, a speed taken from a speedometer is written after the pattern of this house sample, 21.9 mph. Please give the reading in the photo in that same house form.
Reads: 32 mph
